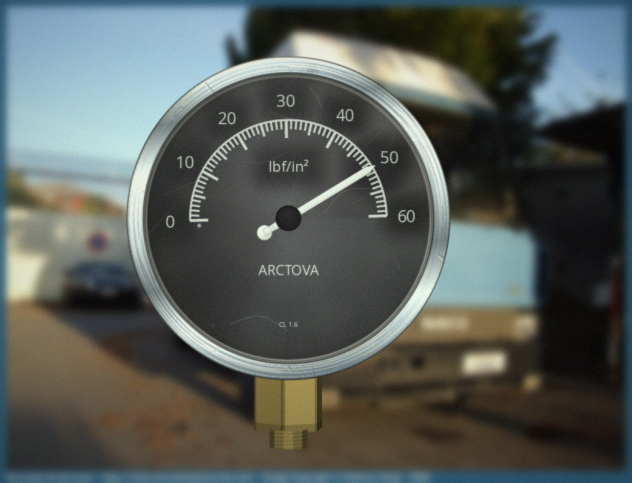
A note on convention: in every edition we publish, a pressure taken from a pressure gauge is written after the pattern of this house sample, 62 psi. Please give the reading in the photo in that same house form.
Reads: 50 psi
